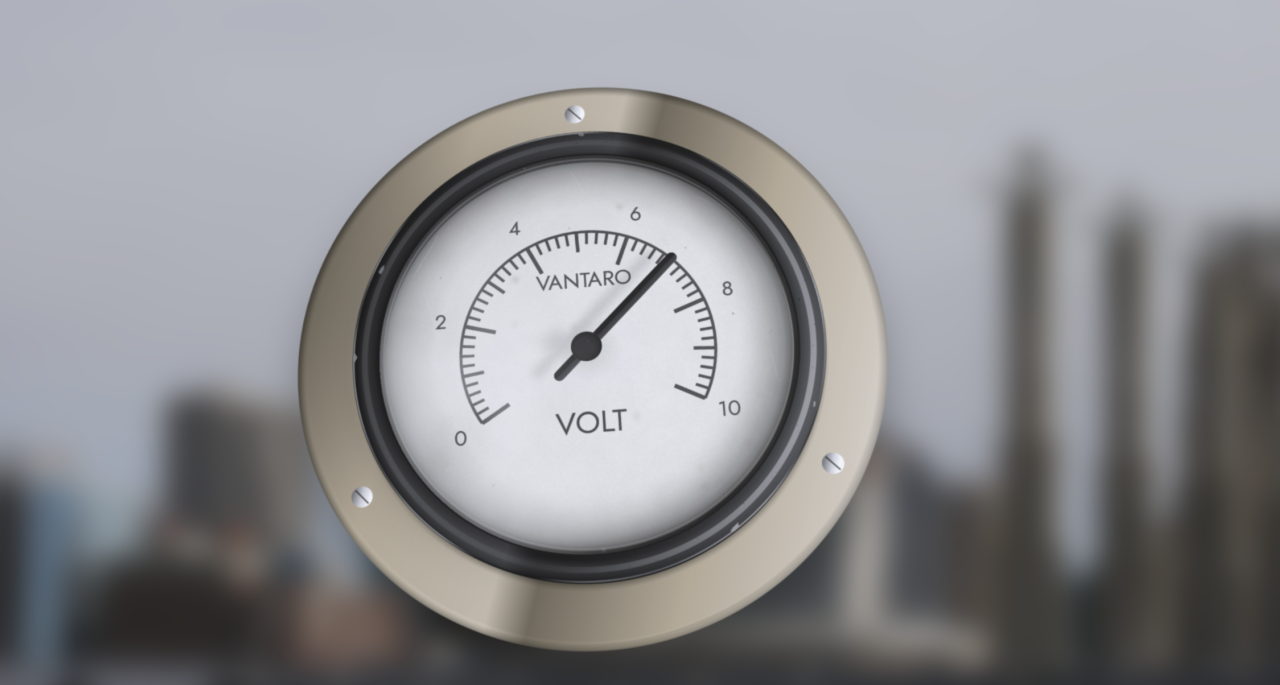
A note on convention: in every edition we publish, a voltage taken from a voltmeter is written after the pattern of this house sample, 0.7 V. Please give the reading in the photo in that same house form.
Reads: 7 V
